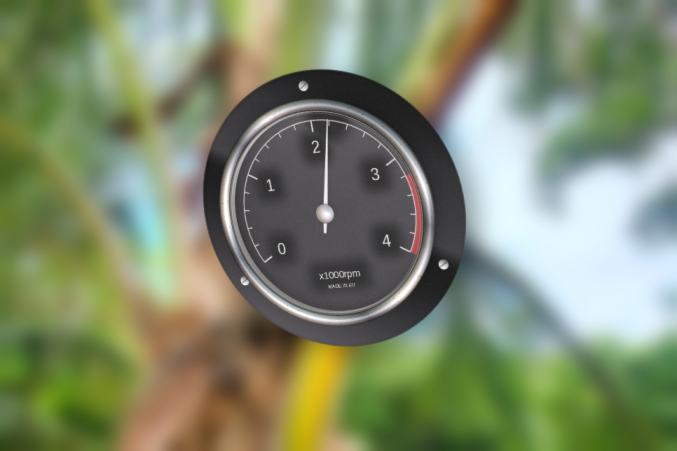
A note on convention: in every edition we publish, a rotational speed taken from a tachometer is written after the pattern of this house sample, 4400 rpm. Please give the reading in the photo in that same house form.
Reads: 2200 rpm
